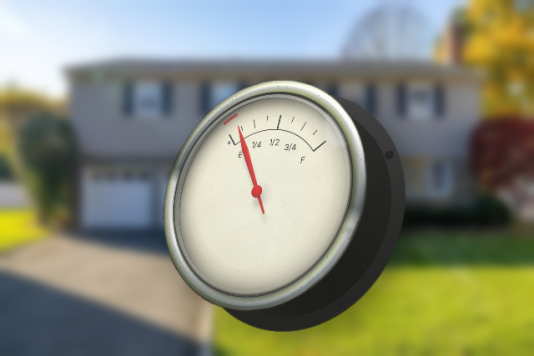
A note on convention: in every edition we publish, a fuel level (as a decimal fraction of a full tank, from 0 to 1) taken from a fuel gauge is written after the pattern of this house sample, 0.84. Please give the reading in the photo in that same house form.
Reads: 0.125
